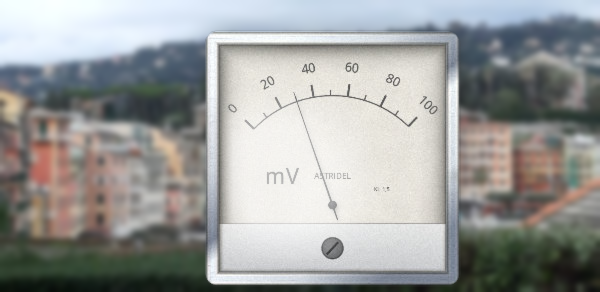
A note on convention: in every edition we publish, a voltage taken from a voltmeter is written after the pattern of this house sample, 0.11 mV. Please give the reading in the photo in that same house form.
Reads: 30 mV
